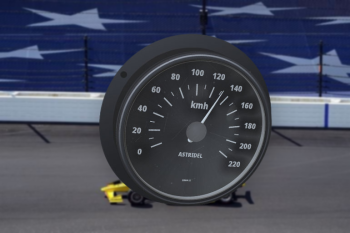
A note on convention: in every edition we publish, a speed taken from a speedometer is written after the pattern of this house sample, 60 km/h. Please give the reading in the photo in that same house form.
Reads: 130 km/h
